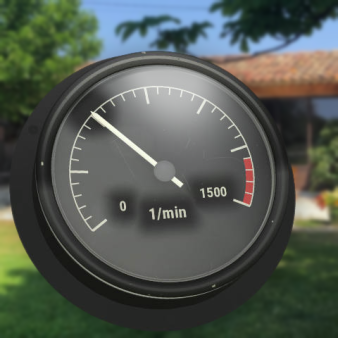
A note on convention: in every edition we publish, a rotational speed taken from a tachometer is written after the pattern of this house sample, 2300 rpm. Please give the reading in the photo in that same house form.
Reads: 500 rpm
